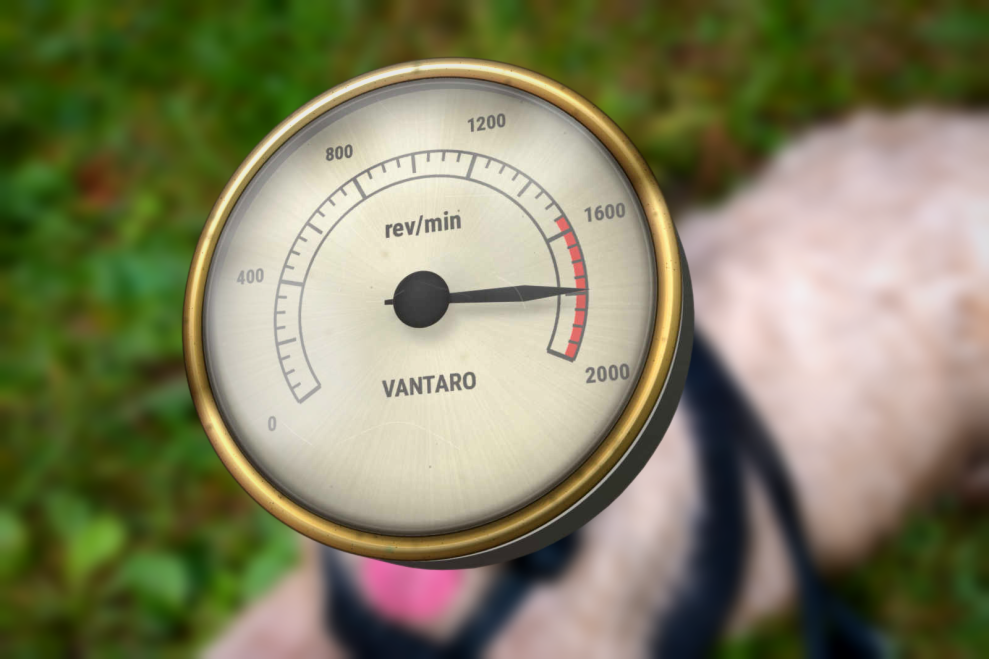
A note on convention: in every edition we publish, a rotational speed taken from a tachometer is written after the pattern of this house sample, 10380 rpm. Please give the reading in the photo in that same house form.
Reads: 1800 rpm
